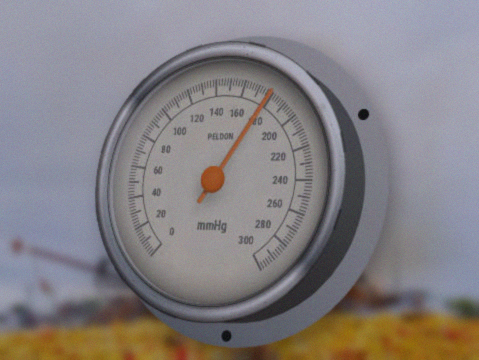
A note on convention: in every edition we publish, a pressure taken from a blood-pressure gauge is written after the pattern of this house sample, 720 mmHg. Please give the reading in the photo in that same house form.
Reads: 180 mmHg
